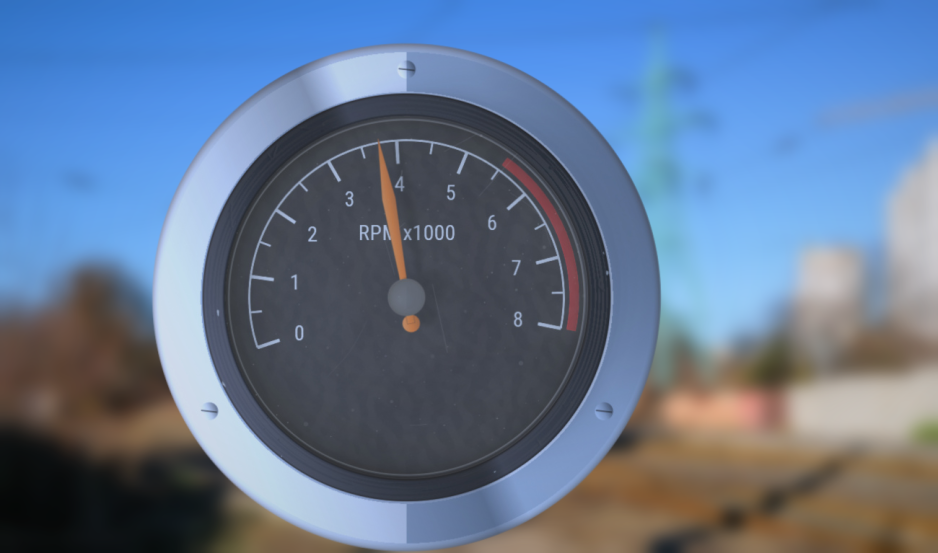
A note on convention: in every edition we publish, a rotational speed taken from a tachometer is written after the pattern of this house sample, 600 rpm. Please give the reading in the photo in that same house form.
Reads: 3750 rpm
